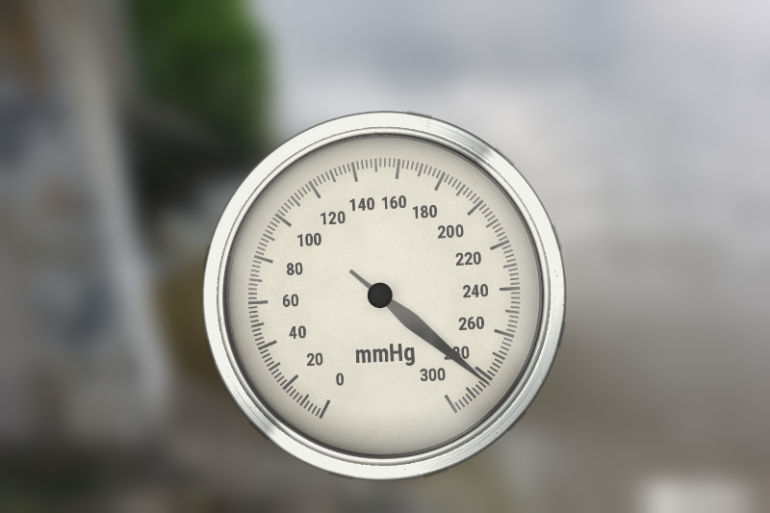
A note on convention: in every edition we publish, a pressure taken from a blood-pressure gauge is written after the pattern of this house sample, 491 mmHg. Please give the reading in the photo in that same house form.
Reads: 282 mmHg
